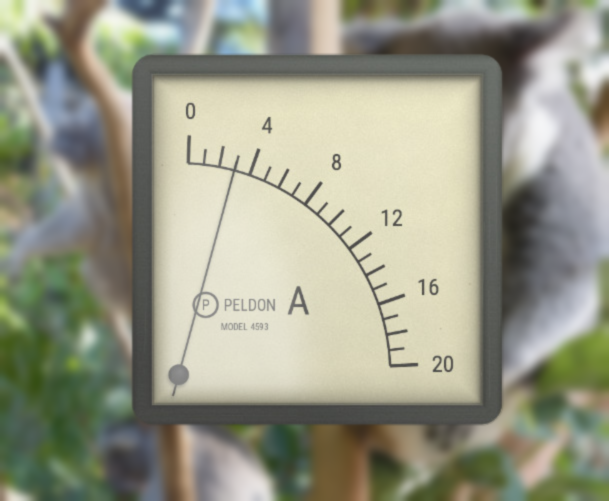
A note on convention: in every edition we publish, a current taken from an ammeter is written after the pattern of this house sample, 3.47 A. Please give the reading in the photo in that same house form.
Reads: 3 A
